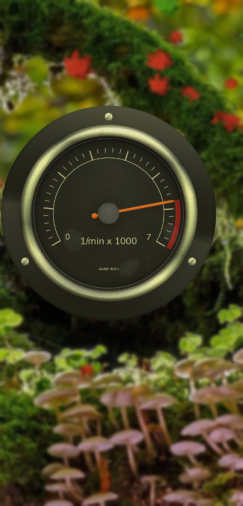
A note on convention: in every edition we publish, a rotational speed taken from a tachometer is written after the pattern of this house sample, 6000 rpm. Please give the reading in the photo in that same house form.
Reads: 5800 rpm
